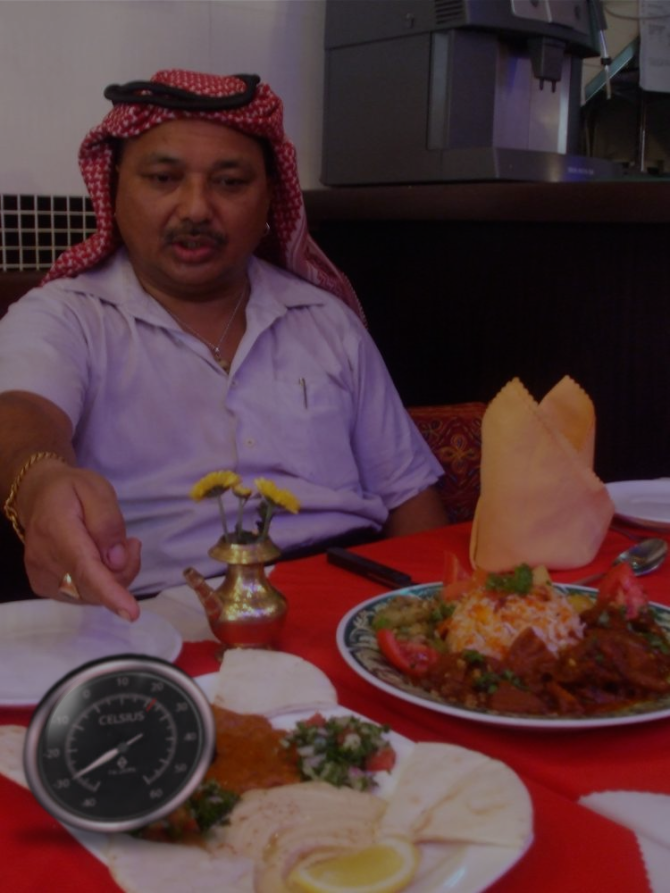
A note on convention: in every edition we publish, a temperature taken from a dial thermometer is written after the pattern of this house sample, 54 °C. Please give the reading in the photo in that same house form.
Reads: -30 °C
